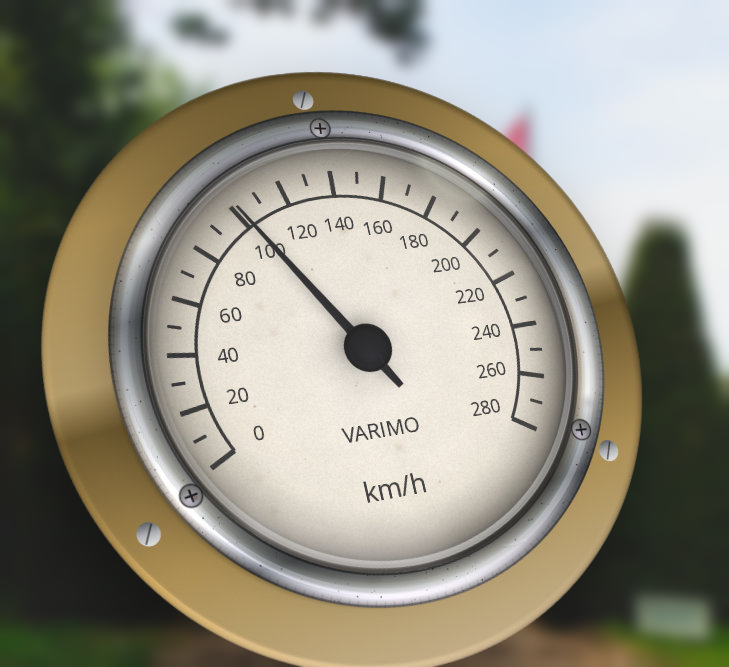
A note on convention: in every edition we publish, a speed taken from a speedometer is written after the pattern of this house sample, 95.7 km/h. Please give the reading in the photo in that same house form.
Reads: 100 km/h
